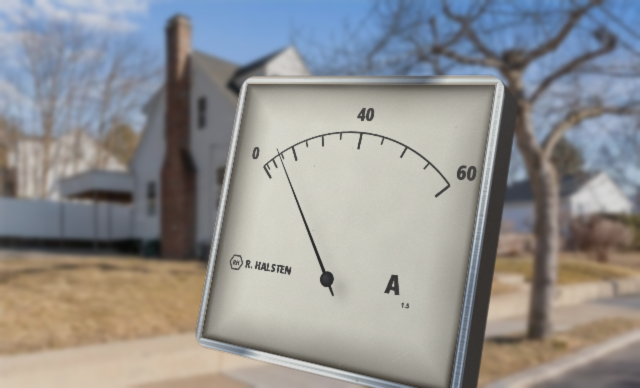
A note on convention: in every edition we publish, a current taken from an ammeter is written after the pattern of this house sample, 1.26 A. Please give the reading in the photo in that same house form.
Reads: 15 A
